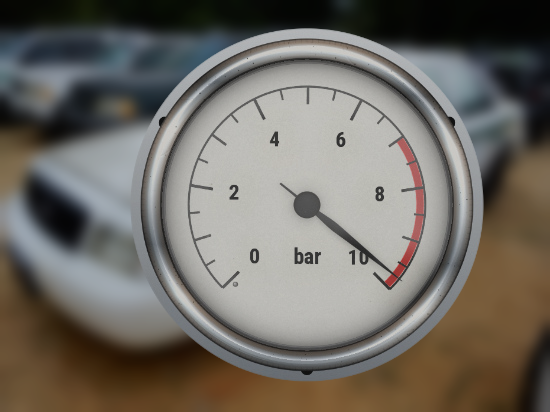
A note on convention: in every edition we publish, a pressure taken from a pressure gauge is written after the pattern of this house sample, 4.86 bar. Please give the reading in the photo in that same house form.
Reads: 9.75 bar
